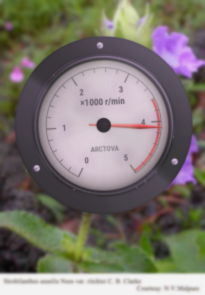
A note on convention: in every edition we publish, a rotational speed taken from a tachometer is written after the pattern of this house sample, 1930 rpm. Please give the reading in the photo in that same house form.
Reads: 4100 rpm
